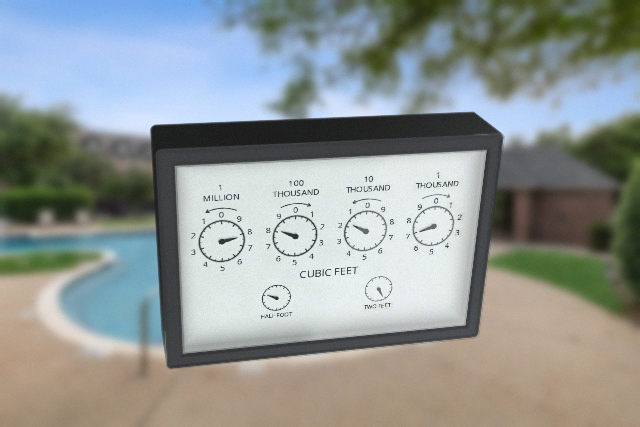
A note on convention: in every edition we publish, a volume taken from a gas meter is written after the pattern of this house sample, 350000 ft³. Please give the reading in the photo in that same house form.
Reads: 781700 ft³
